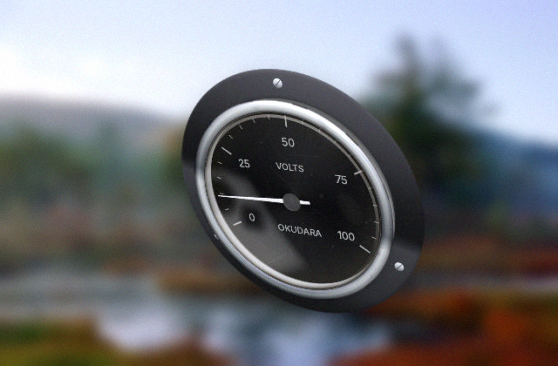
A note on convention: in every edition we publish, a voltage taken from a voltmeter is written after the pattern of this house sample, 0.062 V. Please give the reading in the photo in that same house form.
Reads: 10 V
